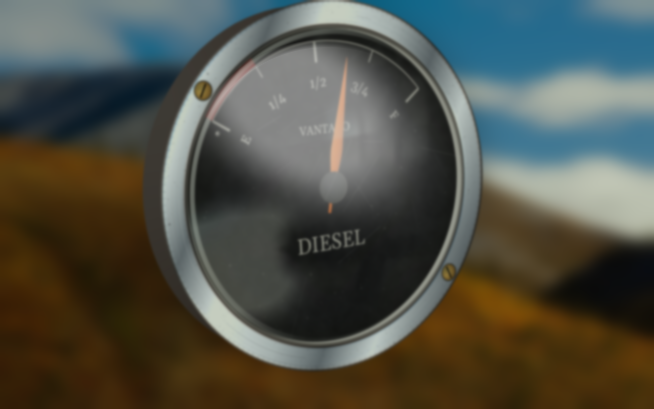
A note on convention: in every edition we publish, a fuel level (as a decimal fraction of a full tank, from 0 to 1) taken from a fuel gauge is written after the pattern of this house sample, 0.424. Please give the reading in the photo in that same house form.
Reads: 0.625
